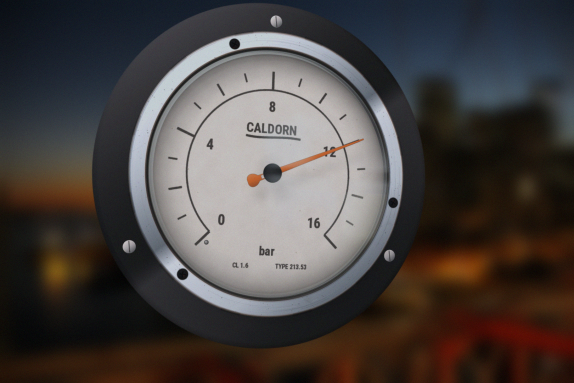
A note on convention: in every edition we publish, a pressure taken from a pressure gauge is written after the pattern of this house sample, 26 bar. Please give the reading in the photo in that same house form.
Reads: 12 bar
